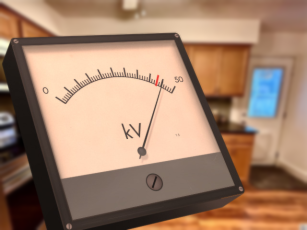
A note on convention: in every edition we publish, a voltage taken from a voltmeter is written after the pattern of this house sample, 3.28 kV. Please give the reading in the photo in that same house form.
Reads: 45 kV
